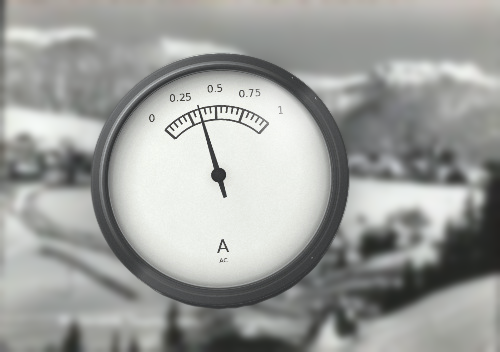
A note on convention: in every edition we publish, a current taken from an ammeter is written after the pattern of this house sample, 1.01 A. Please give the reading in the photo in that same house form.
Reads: 0.35 A
